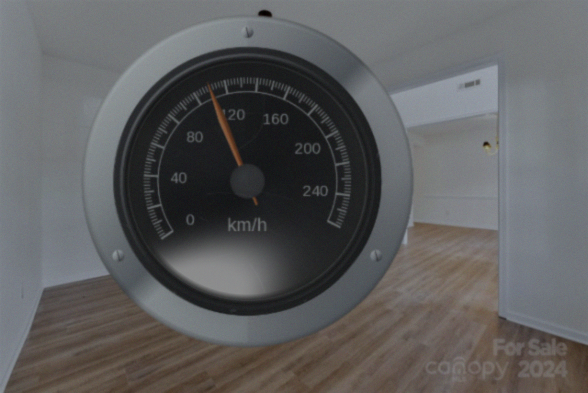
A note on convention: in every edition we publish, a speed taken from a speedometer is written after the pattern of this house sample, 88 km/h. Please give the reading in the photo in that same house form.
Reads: 110 km/h
